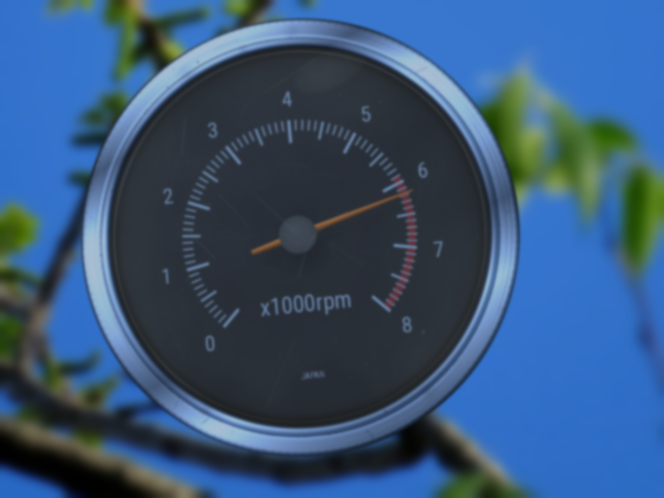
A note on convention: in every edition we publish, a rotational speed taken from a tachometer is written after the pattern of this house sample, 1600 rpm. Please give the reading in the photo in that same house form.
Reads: 6200 rpm
